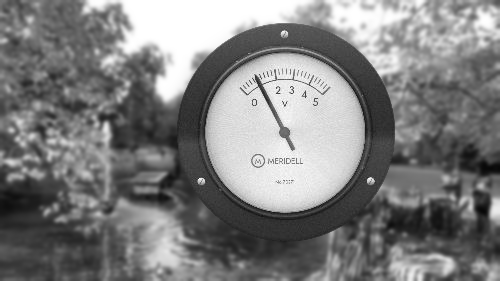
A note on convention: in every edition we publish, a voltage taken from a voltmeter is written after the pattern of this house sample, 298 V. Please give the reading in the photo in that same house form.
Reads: 1 V
